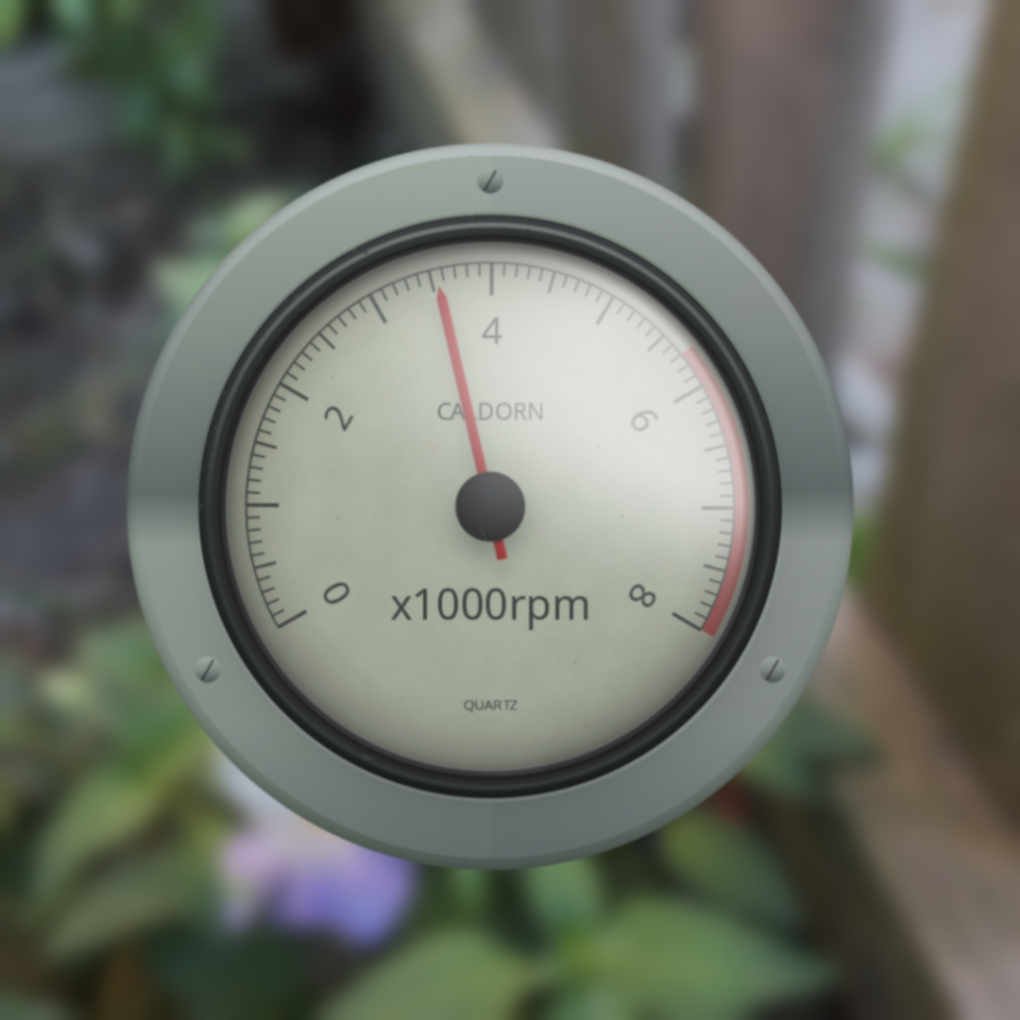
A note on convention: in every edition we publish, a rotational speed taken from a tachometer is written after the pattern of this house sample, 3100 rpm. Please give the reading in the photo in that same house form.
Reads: 3550 rpm
